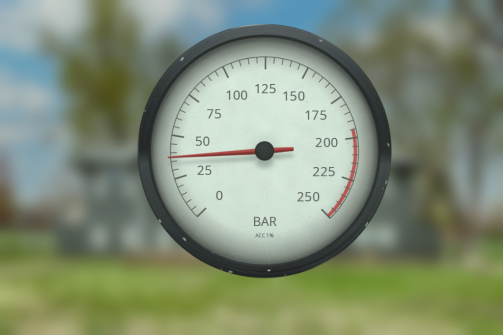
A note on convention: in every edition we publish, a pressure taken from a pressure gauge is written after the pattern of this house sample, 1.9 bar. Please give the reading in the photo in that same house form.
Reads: 37.5 bar
